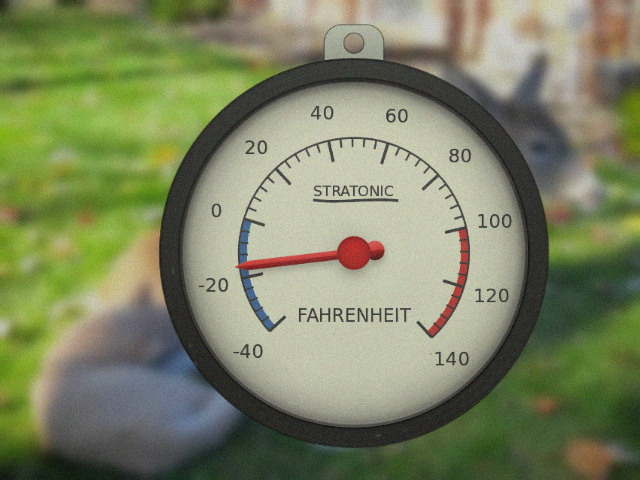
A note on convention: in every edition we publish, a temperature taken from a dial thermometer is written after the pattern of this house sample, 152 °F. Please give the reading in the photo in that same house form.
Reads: -16 °F
